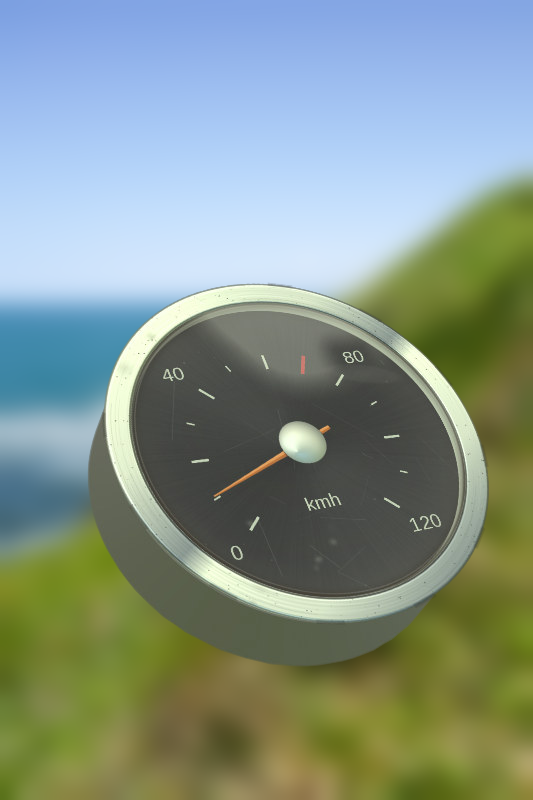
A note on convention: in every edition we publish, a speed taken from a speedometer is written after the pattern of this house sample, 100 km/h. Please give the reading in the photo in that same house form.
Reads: 10 km/h
